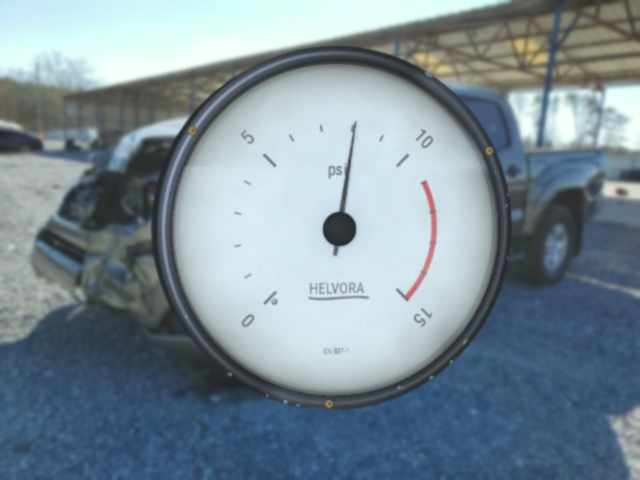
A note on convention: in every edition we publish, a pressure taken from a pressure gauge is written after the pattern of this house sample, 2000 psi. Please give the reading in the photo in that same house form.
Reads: 8 psi
